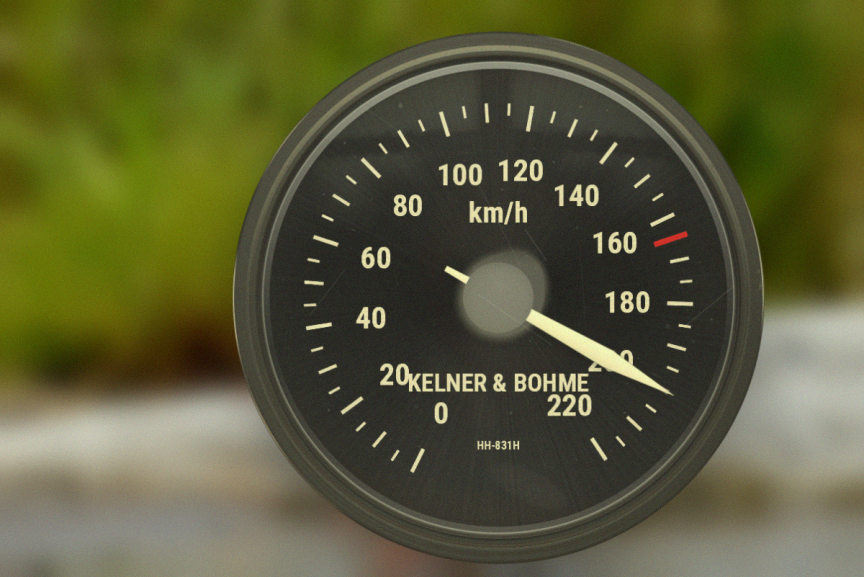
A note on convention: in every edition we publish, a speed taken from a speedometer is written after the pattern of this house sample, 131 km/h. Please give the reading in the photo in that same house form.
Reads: 200 km/h
